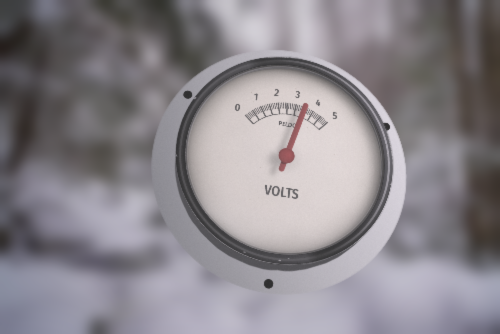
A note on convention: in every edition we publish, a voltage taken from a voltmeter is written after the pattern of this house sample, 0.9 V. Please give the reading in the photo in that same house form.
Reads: 3.5 V
